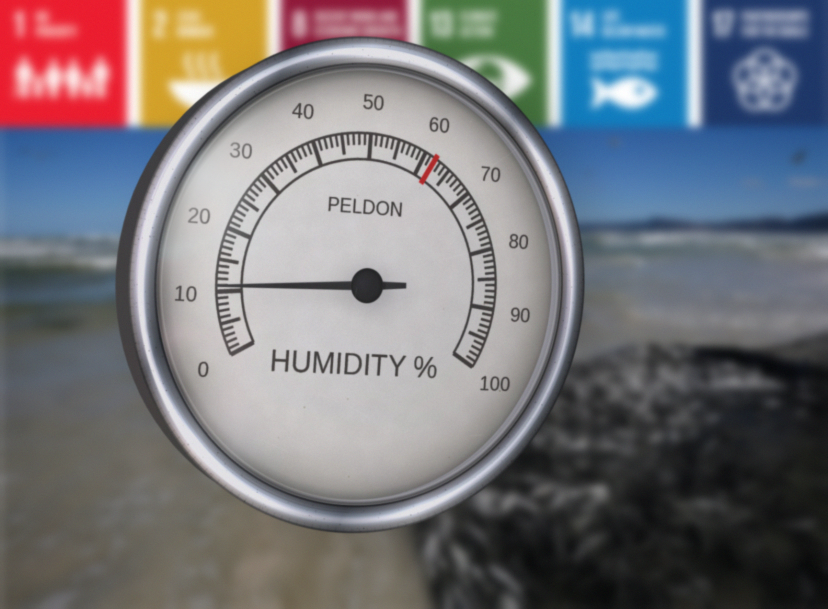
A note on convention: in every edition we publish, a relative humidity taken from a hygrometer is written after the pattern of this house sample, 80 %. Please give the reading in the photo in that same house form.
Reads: 11 %
